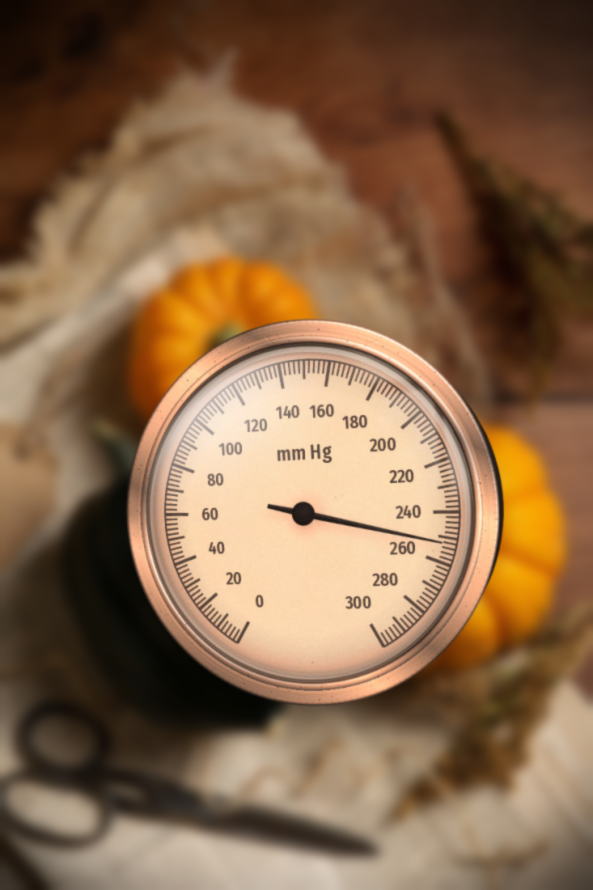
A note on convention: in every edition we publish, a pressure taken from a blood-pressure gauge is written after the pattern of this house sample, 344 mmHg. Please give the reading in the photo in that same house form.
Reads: 252 mmHg
